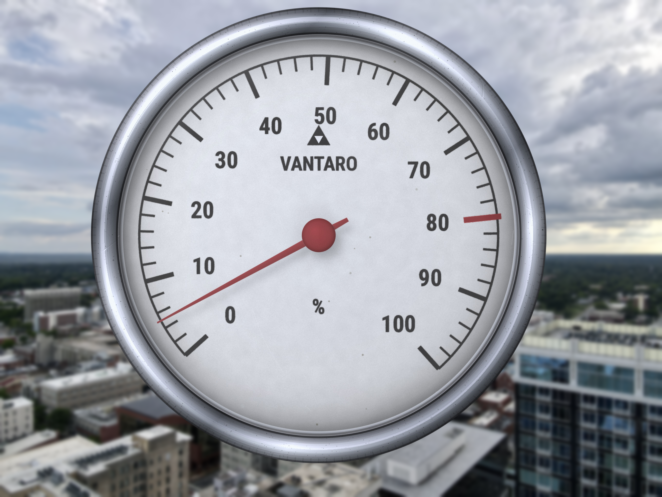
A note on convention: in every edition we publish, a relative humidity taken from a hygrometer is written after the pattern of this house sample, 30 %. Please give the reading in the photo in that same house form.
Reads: 5 %
